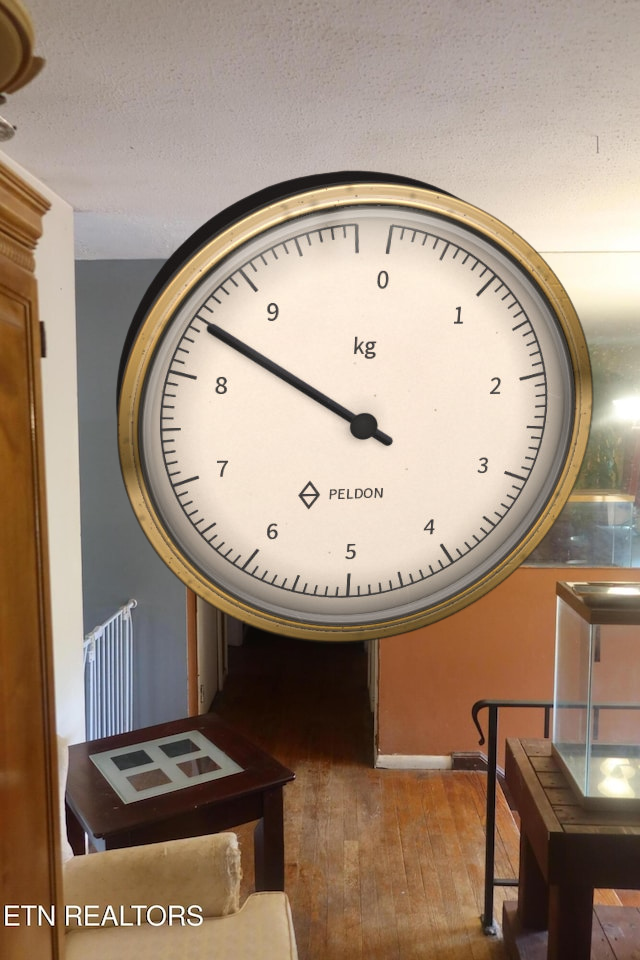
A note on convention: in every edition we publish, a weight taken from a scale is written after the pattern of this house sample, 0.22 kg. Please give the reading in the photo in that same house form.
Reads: 8.5 kg
